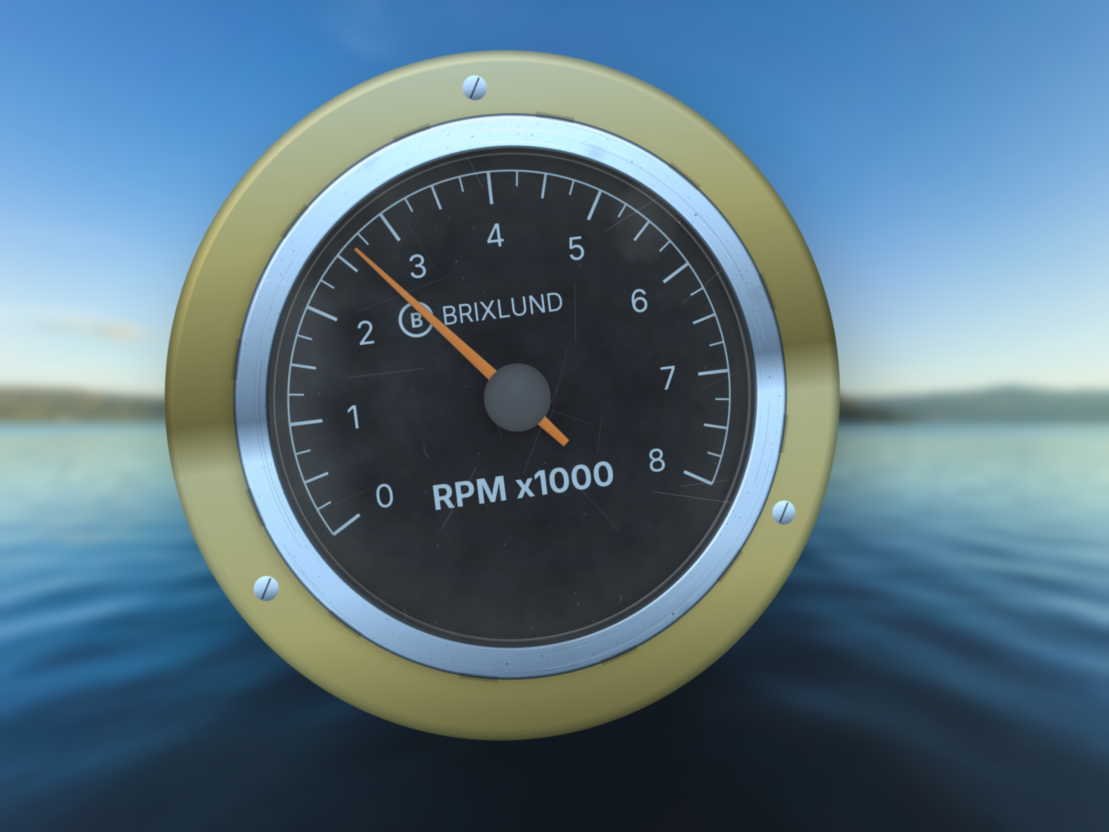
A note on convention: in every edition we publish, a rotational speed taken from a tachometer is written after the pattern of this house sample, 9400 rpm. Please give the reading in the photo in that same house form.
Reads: 2625 rpm
